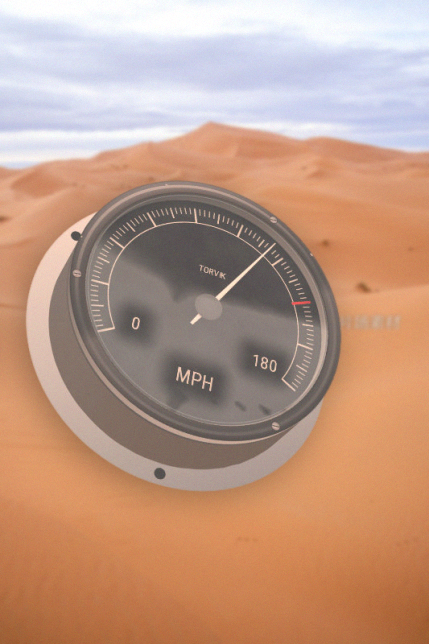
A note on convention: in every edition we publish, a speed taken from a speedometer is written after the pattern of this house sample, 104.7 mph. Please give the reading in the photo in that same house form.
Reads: 114 mph
